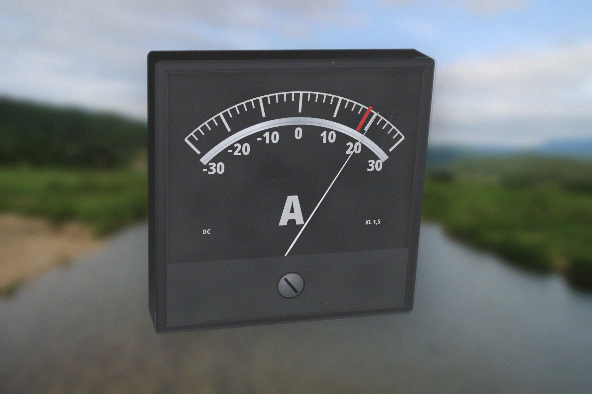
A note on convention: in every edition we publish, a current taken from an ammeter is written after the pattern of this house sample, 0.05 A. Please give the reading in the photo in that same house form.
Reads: 20 A
